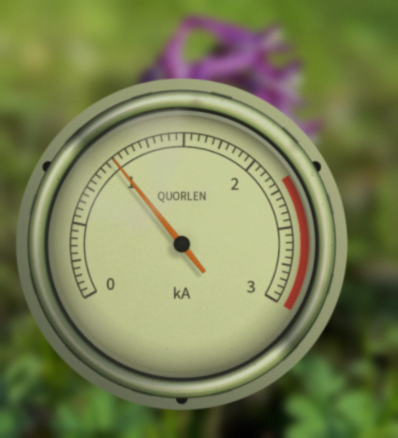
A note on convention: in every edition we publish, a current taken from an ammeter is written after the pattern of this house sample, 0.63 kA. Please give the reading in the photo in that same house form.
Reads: 1 kA
